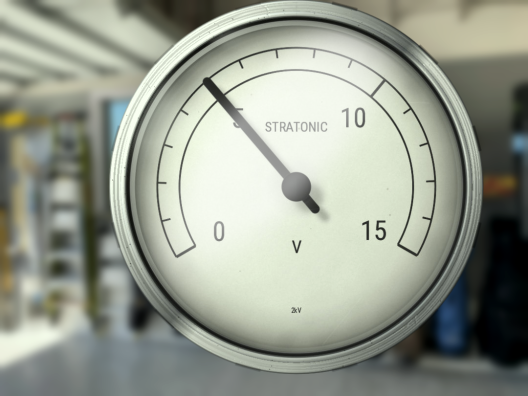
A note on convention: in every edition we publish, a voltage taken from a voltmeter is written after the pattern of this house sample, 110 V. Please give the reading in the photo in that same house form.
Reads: 5 V
